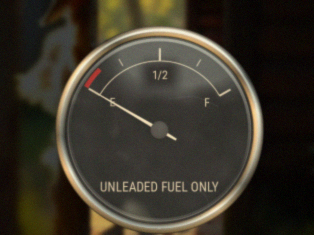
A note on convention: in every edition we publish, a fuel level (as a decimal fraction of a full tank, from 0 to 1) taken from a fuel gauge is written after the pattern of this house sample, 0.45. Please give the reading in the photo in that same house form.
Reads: 0
